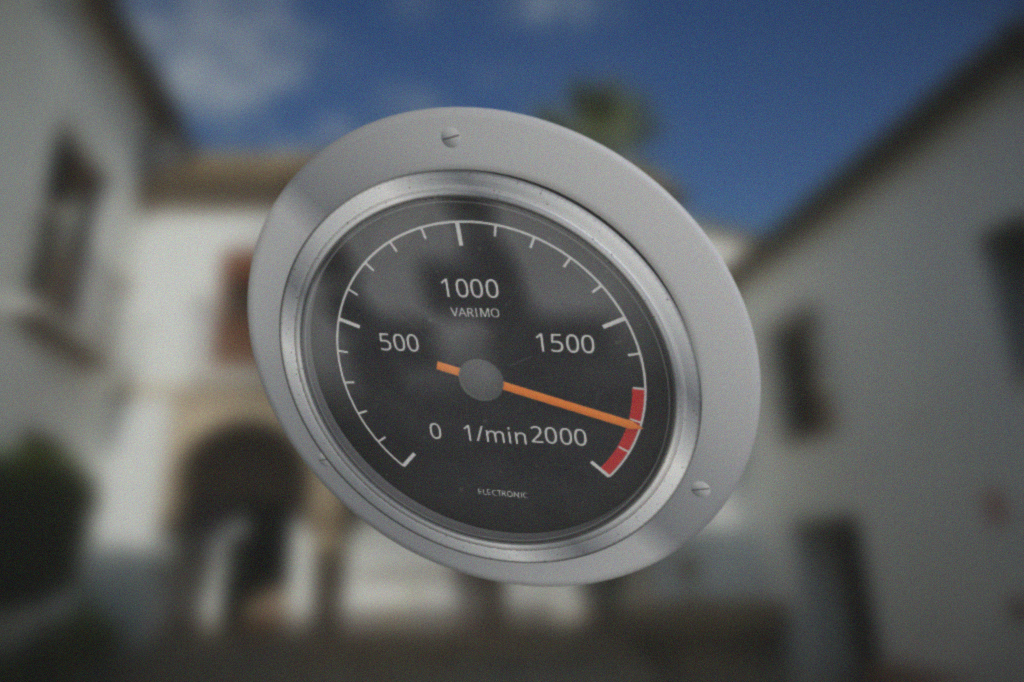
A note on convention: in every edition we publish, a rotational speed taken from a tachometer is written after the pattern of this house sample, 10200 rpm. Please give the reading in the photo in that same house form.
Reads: 1800 rpm
